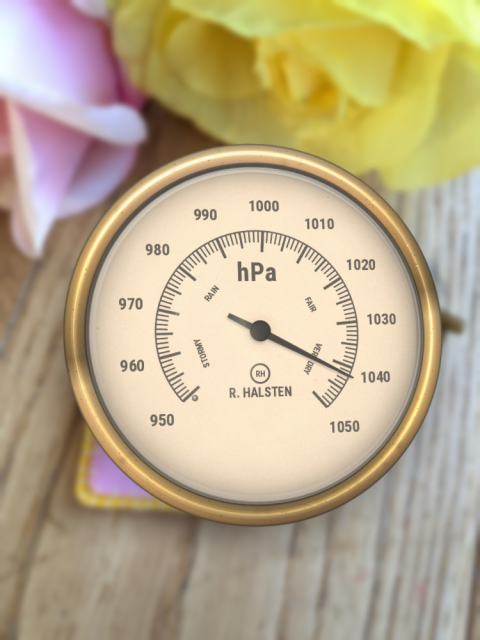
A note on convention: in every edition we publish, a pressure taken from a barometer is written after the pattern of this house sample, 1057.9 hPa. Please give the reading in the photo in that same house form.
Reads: 1042 hPa
